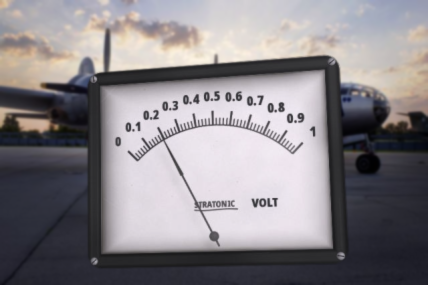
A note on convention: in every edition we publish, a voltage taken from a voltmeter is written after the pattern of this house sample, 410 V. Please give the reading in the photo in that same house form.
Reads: 0.2 V
